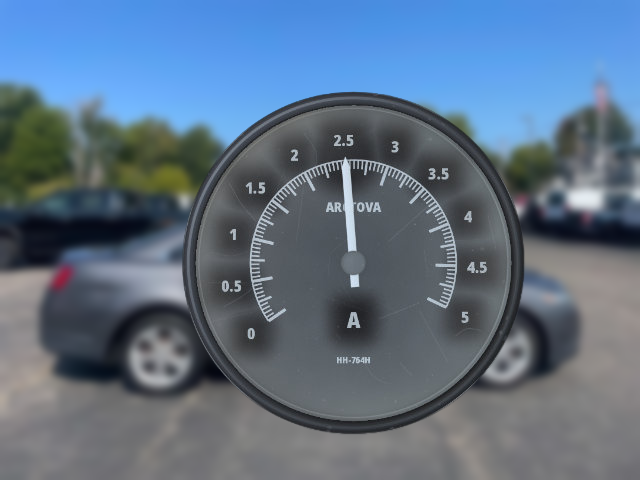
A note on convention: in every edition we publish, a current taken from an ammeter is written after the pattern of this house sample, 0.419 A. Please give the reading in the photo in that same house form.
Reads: 2.5 A
